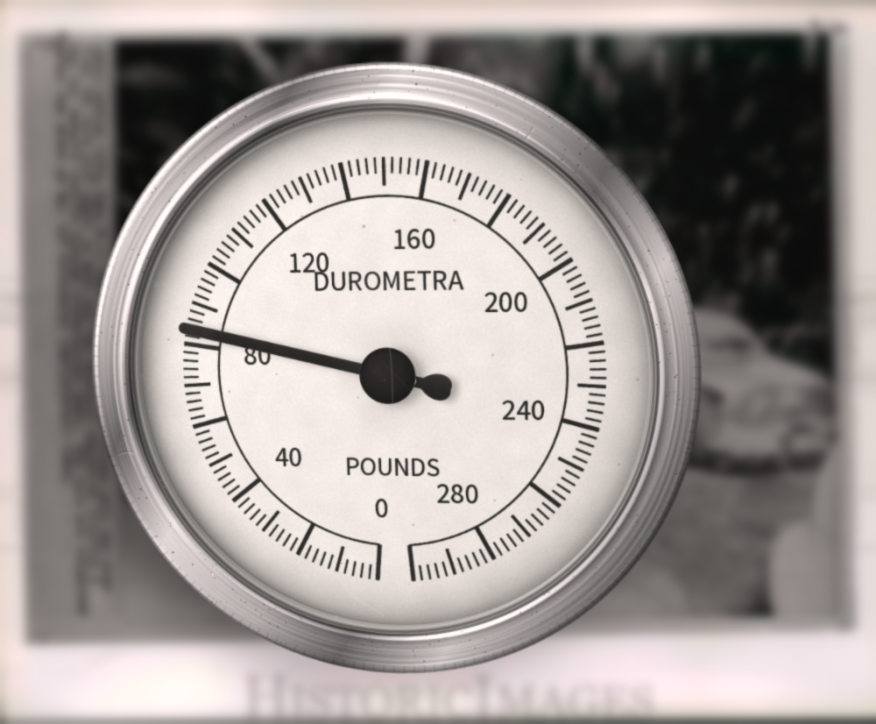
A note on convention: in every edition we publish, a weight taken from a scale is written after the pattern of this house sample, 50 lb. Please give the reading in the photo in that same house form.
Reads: 84 lb
